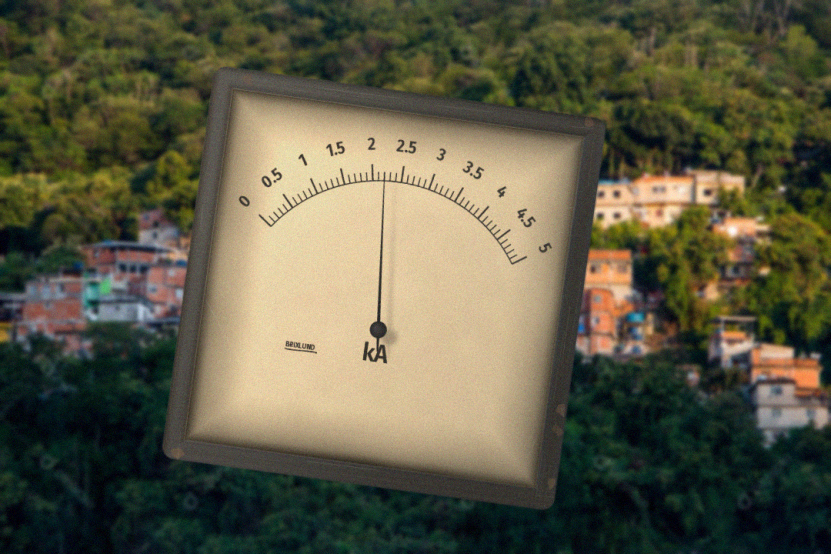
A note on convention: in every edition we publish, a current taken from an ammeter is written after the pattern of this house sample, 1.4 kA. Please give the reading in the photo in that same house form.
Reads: 2.2 kA
